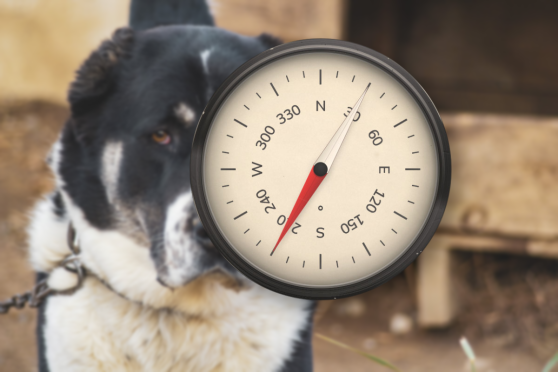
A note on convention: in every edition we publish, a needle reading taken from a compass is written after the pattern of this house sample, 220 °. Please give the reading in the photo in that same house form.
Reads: 210 °
